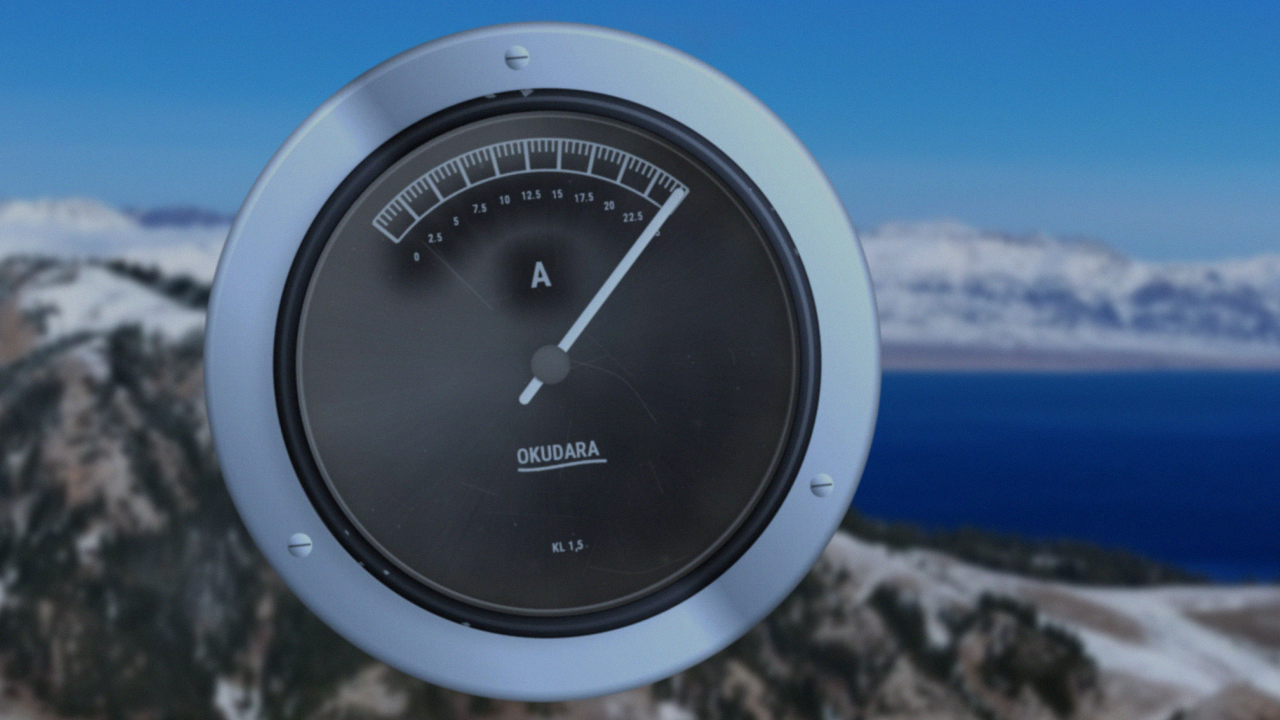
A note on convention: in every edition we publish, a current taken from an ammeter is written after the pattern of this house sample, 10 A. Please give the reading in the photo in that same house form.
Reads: 24.5 A
